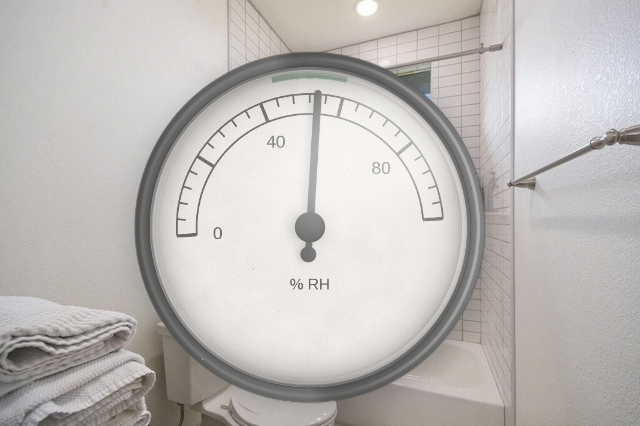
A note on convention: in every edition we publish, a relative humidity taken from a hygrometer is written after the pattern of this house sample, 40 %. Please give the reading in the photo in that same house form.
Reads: 54 %
